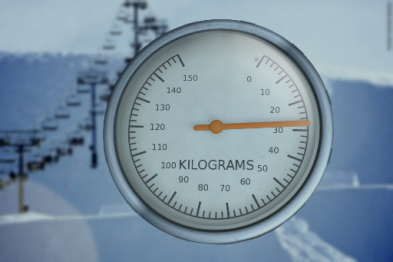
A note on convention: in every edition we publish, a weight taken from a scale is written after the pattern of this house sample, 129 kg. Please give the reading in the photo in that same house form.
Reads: 28 kg
